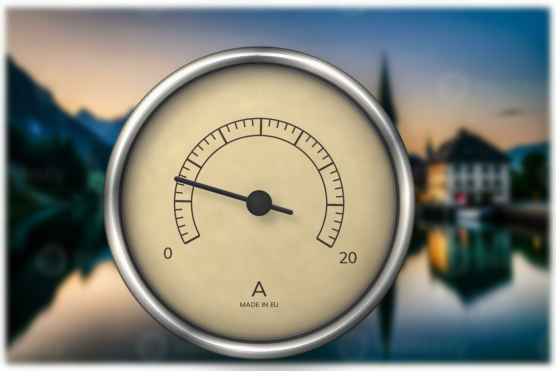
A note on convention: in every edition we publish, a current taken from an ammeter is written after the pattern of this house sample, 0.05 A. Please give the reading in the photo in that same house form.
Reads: 3.75 A
